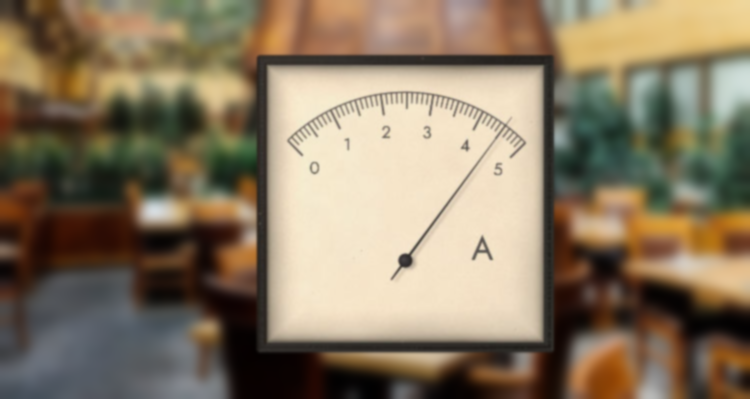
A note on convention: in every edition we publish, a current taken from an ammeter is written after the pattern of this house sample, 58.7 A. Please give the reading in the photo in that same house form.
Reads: 4.5 A
